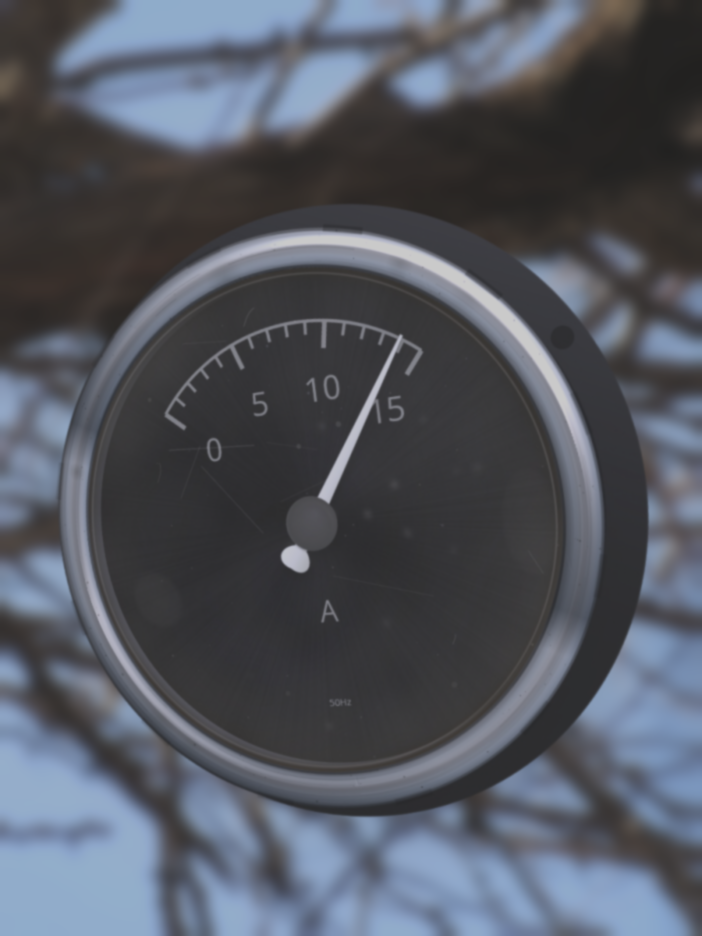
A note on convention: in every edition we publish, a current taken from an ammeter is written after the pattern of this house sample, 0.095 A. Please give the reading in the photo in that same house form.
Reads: 14 A
